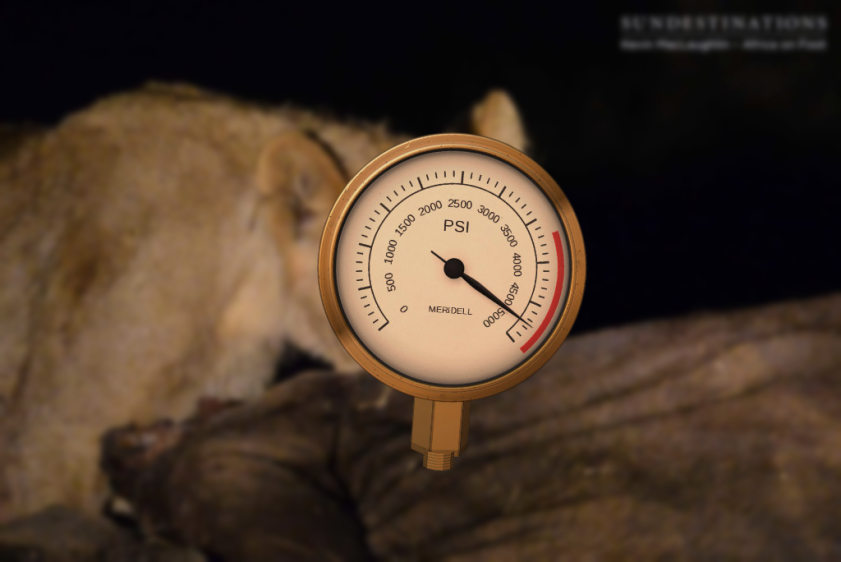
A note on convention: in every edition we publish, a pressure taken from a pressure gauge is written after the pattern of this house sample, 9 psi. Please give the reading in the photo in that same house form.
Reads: 4750 psi
